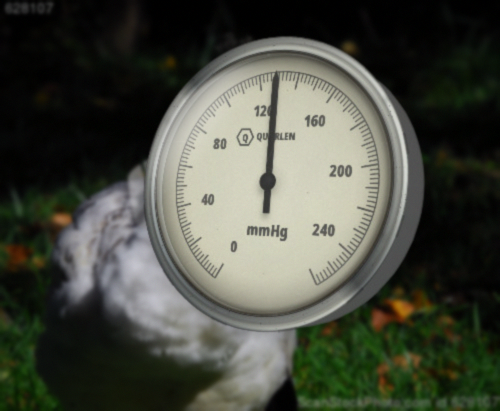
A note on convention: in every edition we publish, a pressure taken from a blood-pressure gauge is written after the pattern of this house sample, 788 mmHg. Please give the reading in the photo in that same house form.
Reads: 130 mmHg
